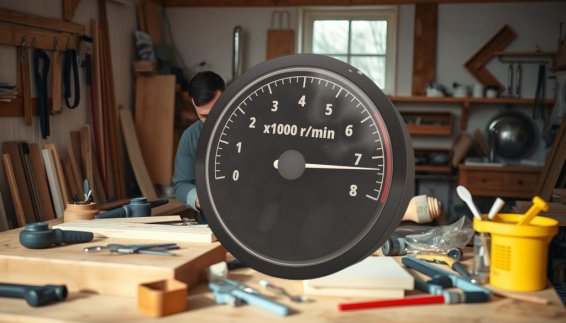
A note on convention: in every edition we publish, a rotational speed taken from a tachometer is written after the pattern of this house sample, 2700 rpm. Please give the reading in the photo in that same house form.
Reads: 7300 rpm
